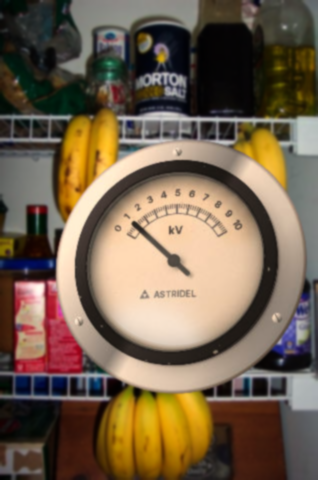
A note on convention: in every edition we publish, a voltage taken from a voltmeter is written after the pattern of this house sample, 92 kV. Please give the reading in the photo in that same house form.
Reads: 1 kV
